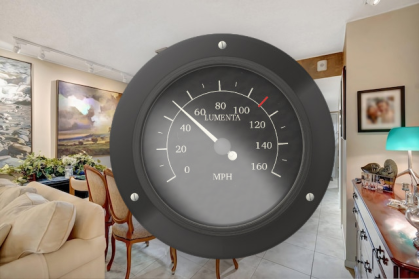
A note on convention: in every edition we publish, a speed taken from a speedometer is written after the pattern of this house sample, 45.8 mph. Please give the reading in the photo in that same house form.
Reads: 50 mph
